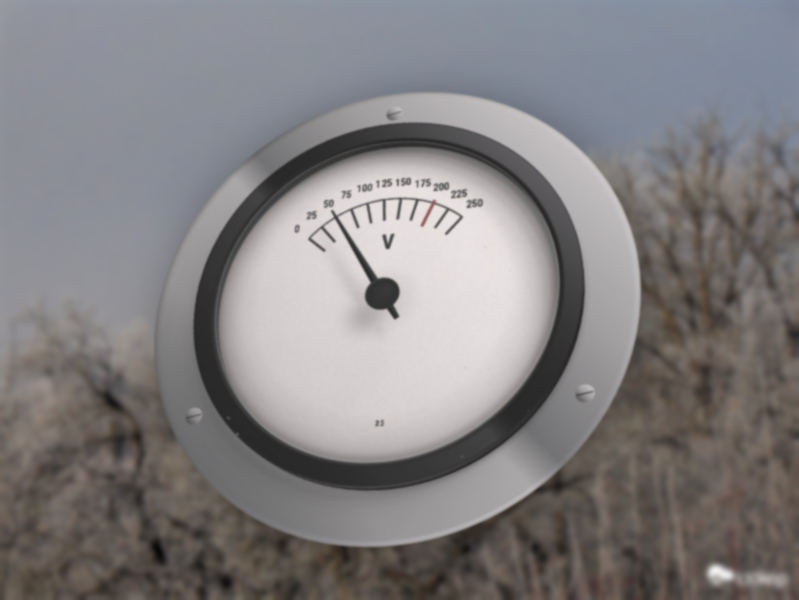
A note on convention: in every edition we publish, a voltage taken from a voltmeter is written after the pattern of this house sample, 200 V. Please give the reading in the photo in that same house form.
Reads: 50 V
